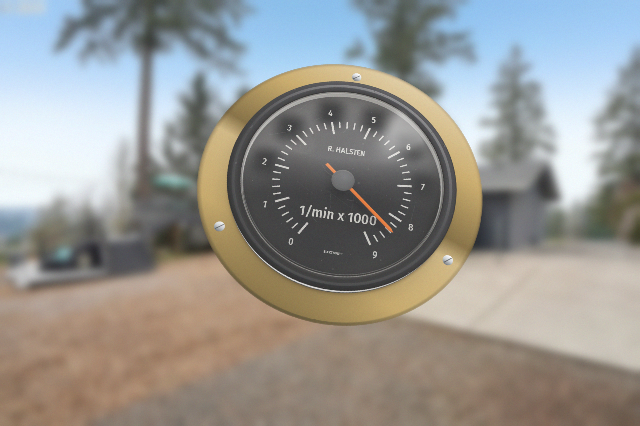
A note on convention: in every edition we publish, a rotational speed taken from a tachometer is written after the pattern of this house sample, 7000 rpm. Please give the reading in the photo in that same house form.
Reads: 8400 rpm
